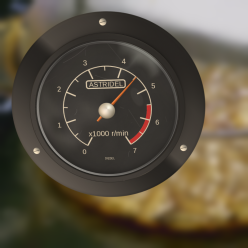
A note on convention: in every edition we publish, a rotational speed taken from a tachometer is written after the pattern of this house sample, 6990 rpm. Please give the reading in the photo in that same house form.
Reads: 4500 rpm
